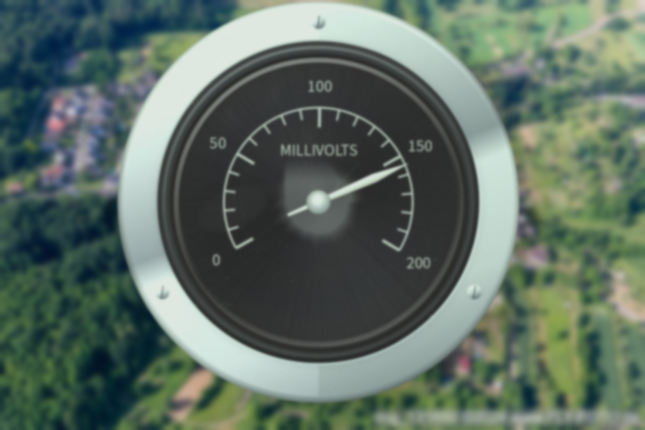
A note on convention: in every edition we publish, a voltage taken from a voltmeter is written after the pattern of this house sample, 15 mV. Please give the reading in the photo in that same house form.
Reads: 155 mV
